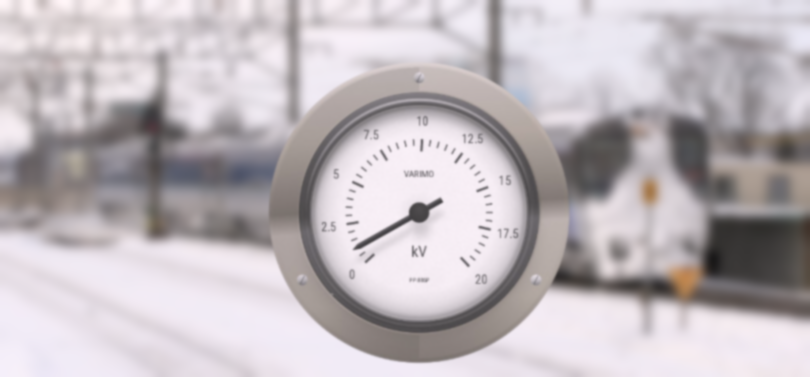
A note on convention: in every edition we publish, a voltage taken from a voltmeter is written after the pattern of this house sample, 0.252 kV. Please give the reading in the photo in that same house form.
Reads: 1 kV
